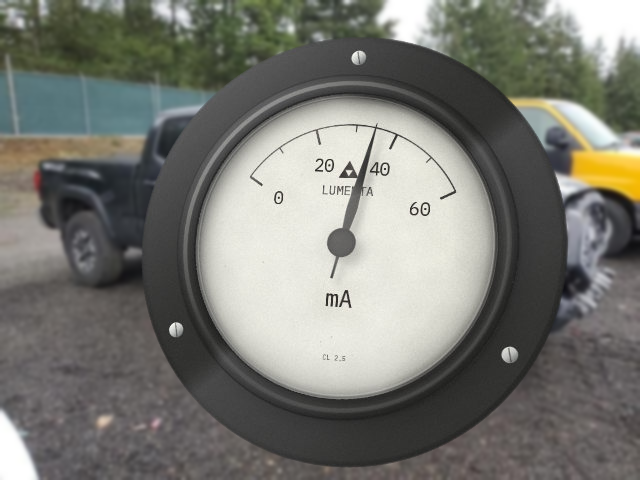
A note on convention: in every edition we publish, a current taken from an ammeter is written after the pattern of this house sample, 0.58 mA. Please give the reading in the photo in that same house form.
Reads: 35 mA
